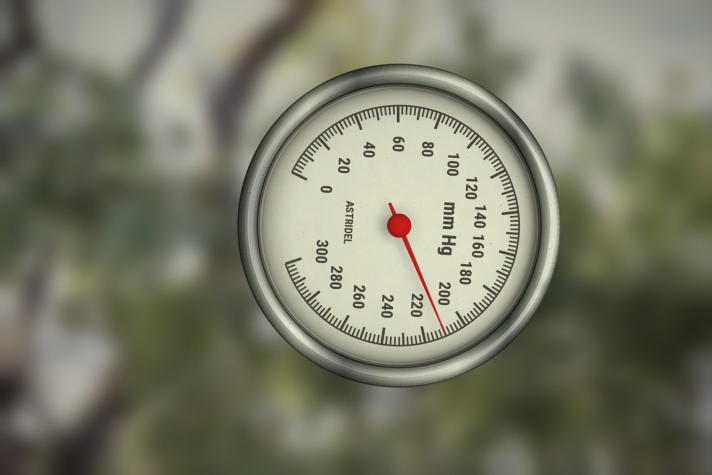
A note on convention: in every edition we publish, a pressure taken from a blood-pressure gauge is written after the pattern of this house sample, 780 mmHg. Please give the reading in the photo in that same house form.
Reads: 210 mmHg
